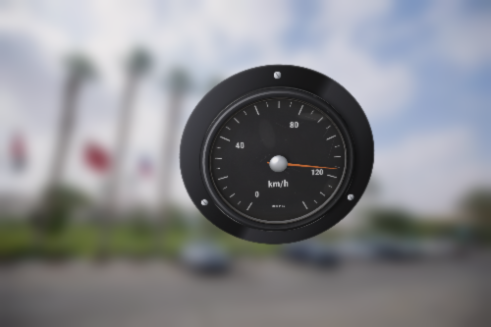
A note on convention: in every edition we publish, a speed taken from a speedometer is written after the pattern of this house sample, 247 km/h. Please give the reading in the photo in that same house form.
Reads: 115 km/h
